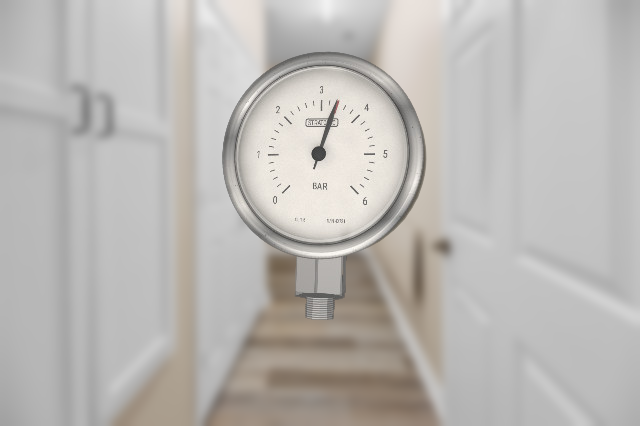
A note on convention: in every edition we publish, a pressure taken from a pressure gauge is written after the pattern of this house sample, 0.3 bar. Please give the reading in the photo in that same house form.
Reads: 3.4 bar
